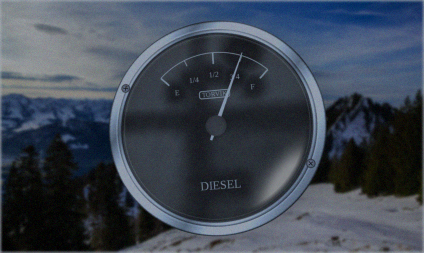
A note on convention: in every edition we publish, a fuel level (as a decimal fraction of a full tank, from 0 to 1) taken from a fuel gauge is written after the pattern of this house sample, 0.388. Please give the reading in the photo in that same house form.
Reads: 0.75
